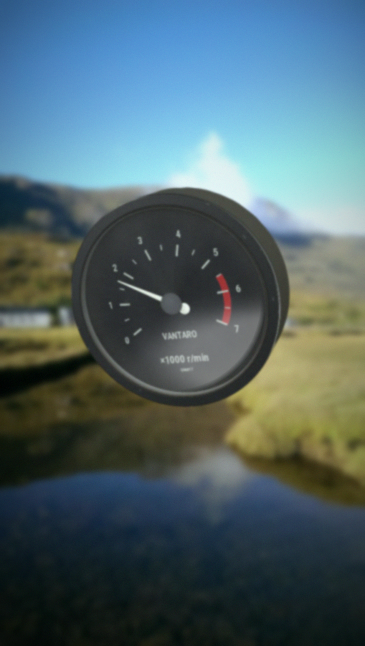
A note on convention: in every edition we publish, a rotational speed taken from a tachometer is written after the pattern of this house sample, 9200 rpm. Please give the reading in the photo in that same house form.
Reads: 1750 rpm
